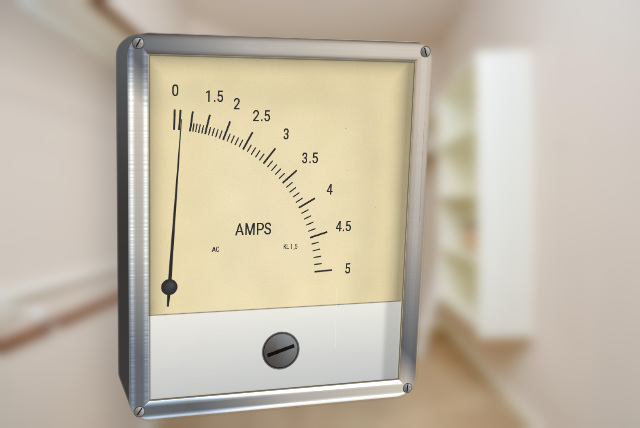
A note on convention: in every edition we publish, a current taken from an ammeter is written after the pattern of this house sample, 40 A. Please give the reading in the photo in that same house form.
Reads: 0.5 A
